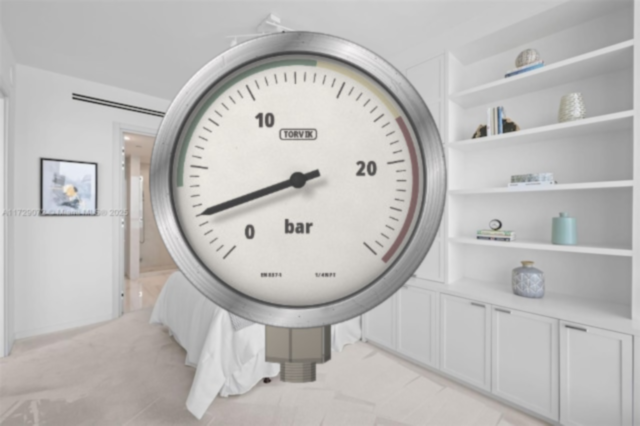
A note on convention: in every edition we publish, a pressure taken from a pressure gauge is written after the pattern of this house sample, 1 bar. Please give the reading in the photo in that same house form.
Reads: 2.5 bar
